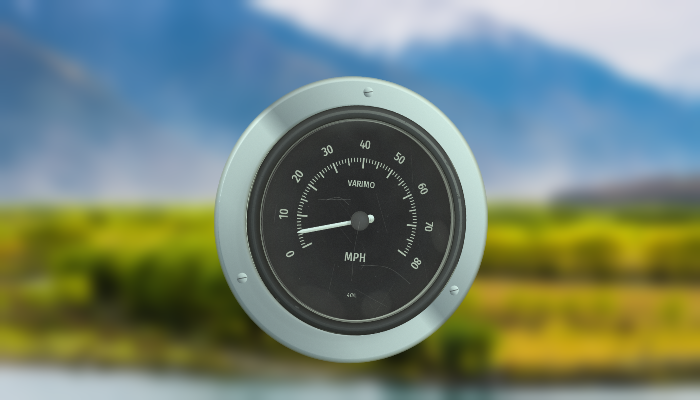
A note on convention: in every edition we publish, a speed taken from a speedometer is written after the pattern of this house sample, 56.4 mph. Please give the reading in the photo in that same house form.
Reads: 5 mph
